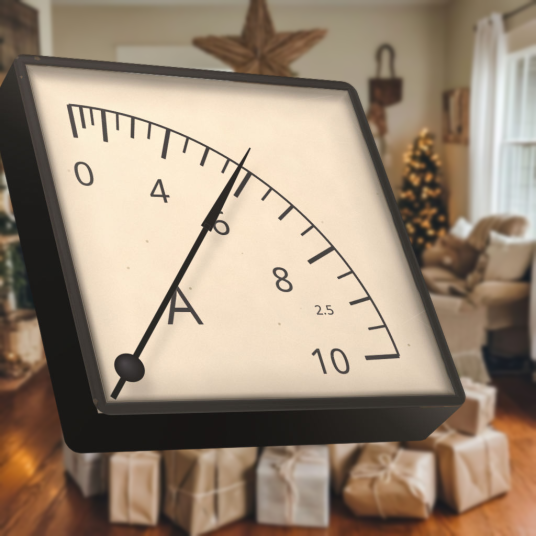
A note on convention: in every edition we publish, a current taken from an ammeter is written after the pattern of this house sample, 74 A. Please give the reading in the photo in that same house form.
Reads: 5.75 A
